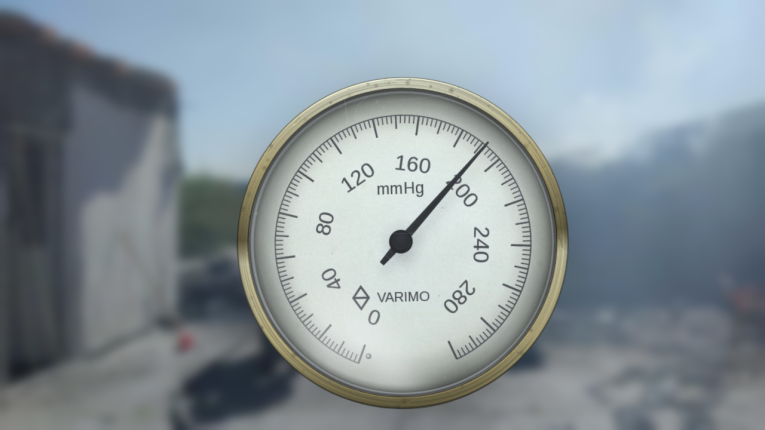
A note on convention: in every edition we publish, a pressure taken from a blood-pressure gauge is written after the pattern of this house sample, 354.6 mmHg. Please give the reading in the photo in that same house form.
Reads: 192 mmHg
